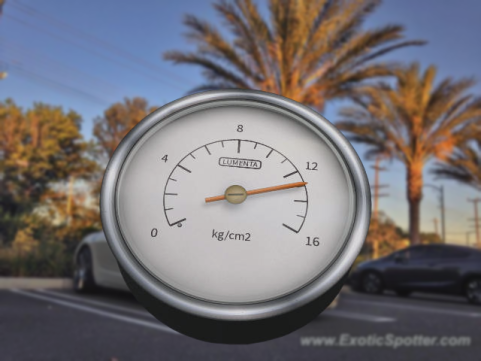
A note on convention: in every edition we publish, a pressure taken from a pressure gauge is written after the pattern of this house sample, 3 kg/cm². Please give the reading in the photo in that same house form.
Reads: 13 kg/cm²
